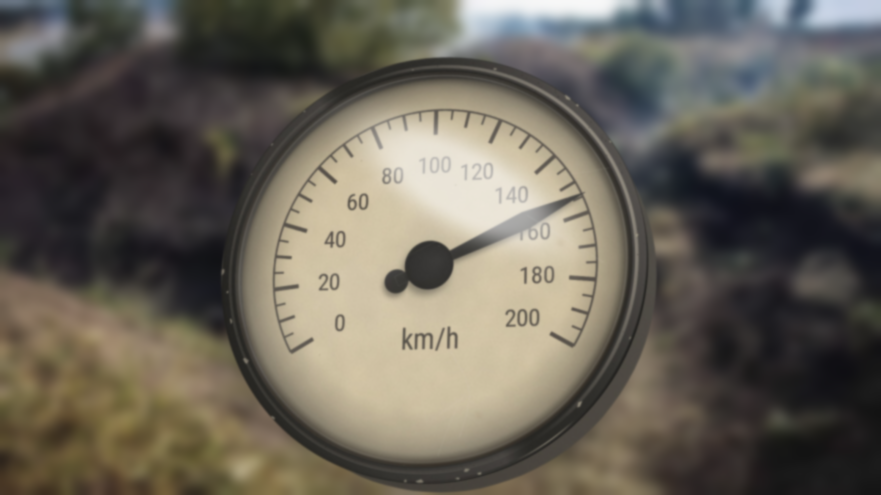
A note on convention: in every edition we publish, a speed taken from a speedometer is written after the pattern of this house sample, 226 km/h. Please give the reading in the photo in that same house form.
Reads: 155 km/h
